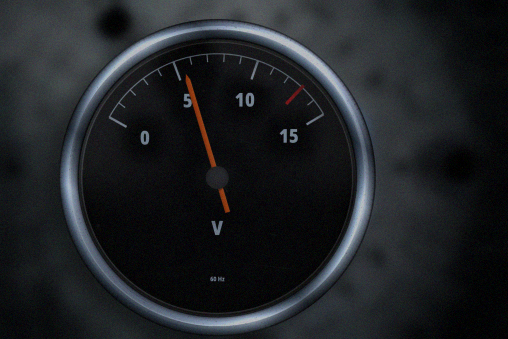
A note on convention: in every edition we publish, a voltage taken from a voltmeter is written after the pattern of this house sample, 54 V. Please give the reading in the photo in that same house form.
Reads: 5.5 V
